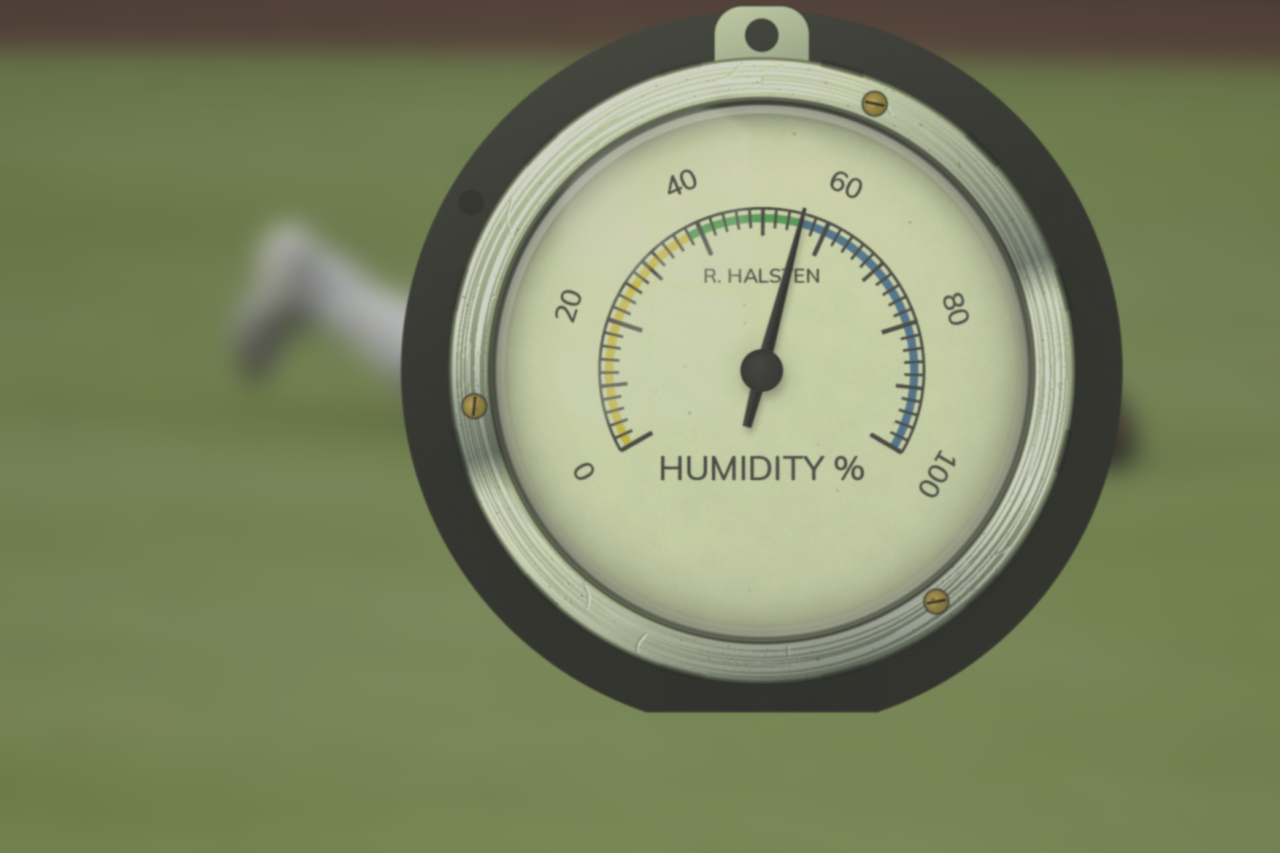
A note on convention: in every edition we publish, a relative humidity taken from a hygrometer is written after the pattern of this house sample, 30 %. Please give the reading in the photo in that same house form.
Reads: 56 %
